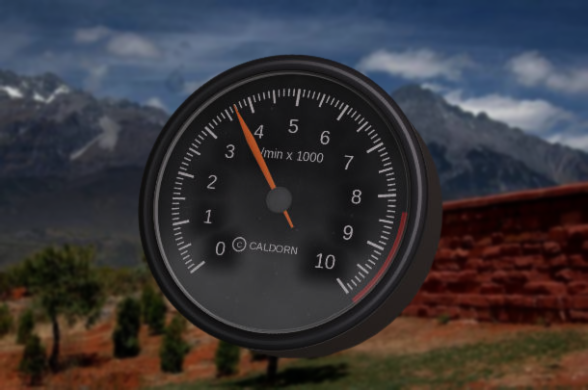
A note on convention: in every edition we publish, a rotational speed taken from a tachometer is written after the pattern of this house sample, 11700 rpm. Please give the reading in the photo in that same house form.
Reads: 3700 rpm
